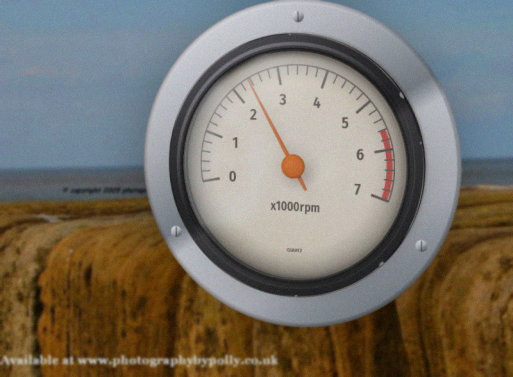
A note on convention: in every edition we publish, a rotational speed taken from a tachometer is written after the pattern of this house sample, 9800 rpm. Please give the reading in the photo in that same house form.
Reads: 2400 rpm
